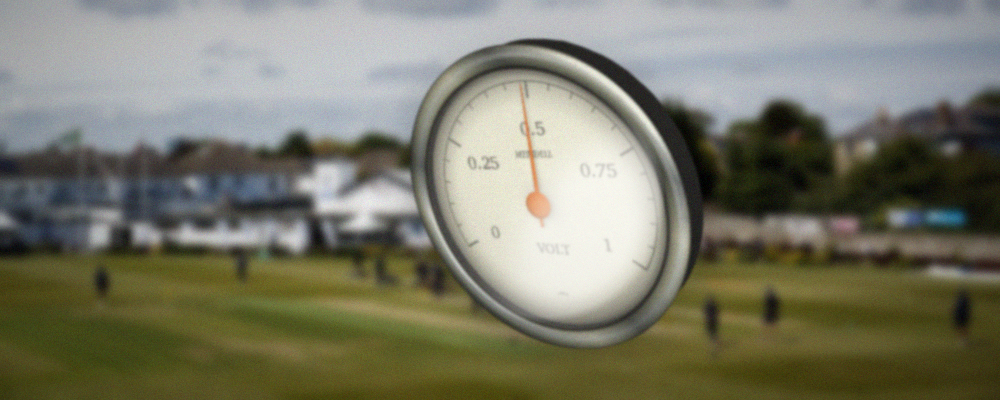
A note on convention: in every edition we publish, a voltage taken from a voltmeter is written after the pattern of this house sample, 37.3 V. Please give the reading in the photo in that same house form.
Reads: 0.5 V
